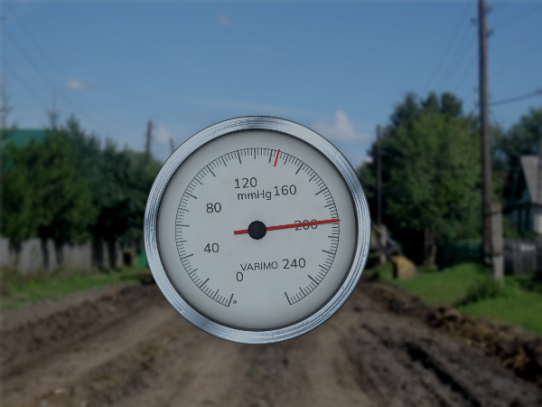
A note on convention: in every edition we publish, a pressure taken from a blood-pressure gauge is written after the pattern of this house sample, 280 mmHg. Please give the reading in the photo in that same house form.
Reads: 200 mmHg
